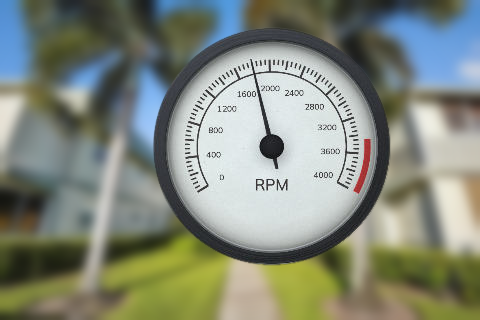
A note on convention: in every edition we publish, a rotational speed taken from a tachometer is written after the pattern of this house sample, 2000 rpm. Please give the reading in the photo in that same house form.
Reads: 1800 rpm
